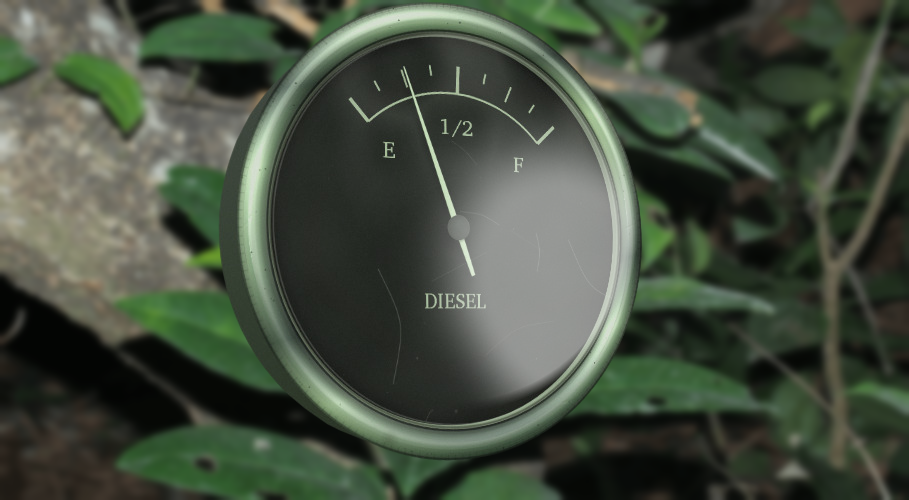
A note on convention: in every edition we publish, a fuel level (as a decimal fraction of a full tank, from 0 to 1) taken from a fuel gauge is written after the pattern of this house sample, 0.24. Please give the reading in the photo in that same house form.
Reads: 0.25
